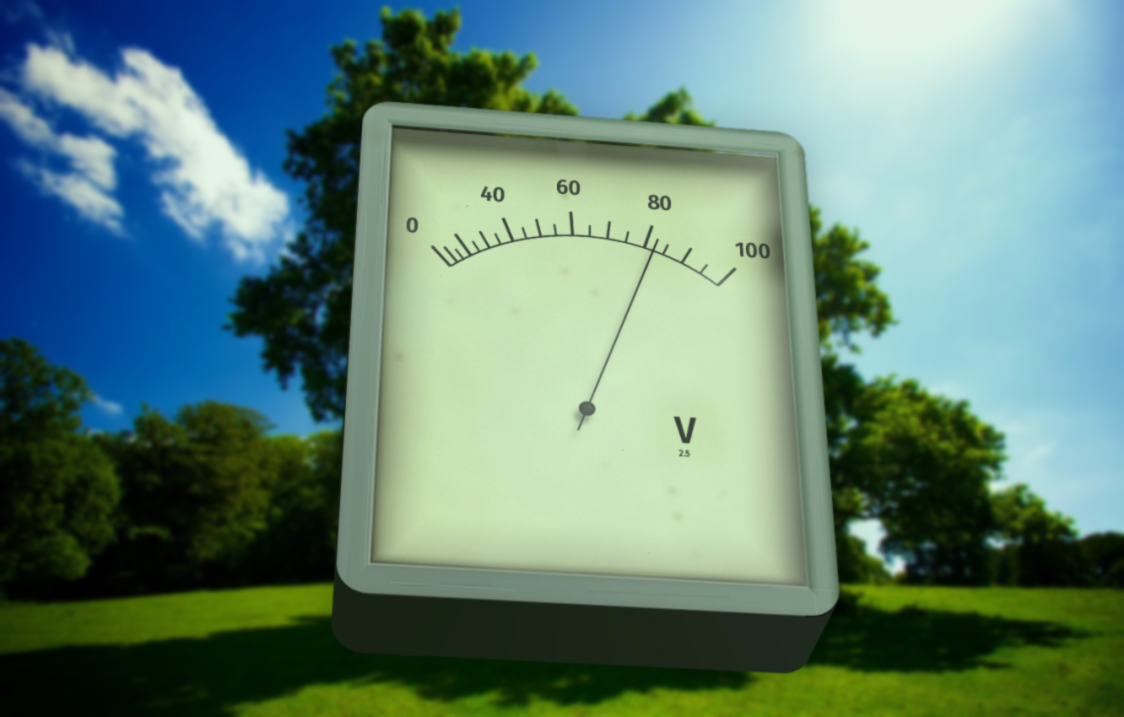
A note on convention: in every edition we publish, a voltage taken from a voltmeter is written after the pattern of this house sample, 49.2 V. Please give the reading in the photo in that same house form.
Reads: 82.5 V
